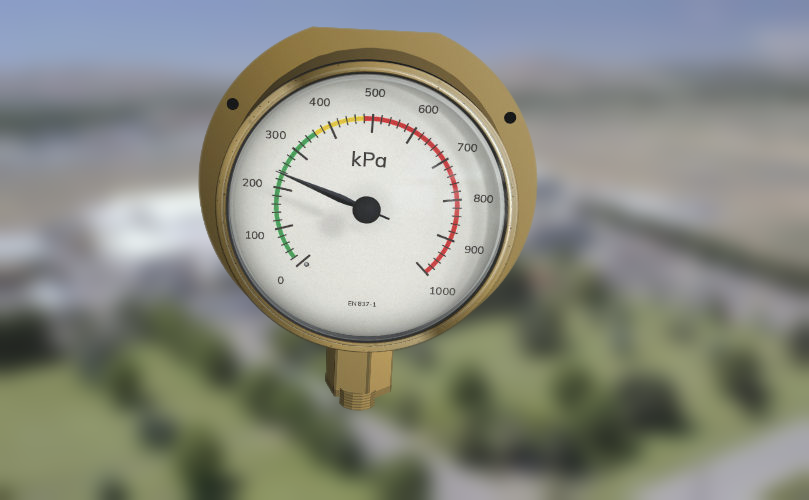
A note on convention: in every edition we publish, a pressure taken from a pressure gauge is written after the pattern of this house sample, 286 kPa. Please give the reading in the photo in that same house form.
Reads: 240 kPa
